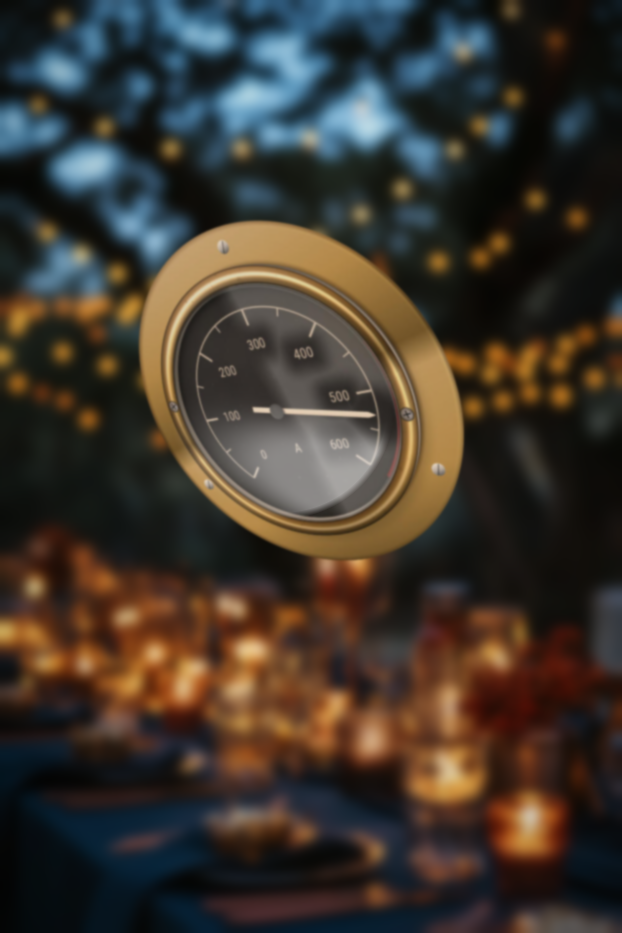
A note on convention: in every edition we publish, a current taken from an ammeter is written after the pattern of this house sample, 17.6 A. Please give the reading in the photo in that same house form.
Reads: 525 A
